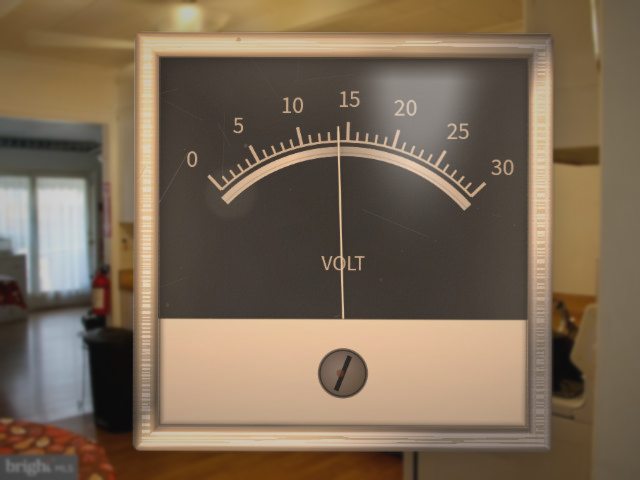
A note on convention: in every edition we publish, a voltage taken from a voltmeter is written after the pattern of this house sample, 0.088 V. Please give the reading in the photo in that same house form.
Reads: 14 V
